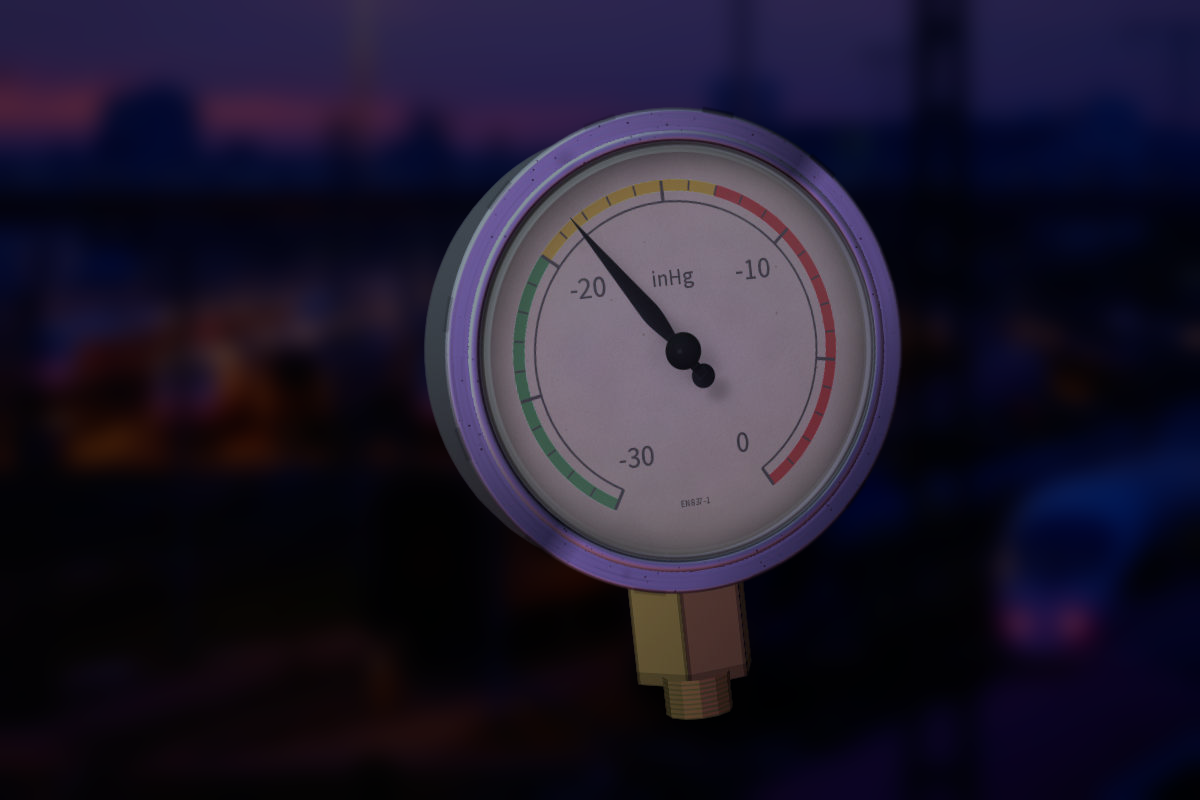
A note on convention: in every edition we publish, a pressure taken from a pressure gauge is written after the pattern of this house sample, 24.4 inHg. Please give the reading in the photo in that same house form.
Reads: -18.5 inHg
